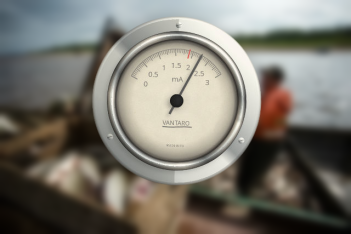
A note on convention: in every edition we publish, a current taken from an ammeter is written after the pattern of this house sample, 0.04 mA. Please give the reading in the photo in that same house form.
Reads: 2.25 mA
